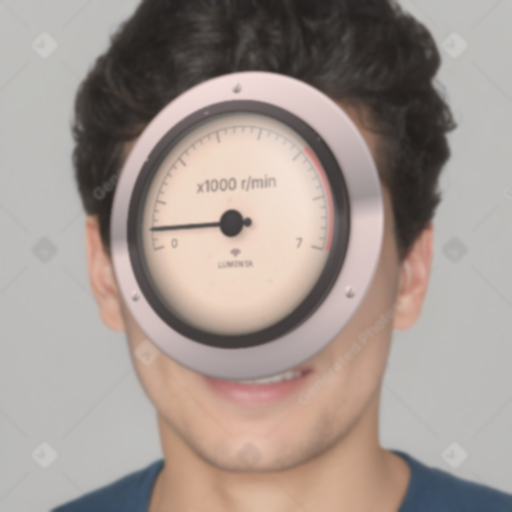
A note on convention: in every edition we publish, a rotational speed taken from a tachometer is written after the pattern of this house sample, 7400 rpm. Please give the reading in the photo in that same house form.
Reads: 400 rpm
